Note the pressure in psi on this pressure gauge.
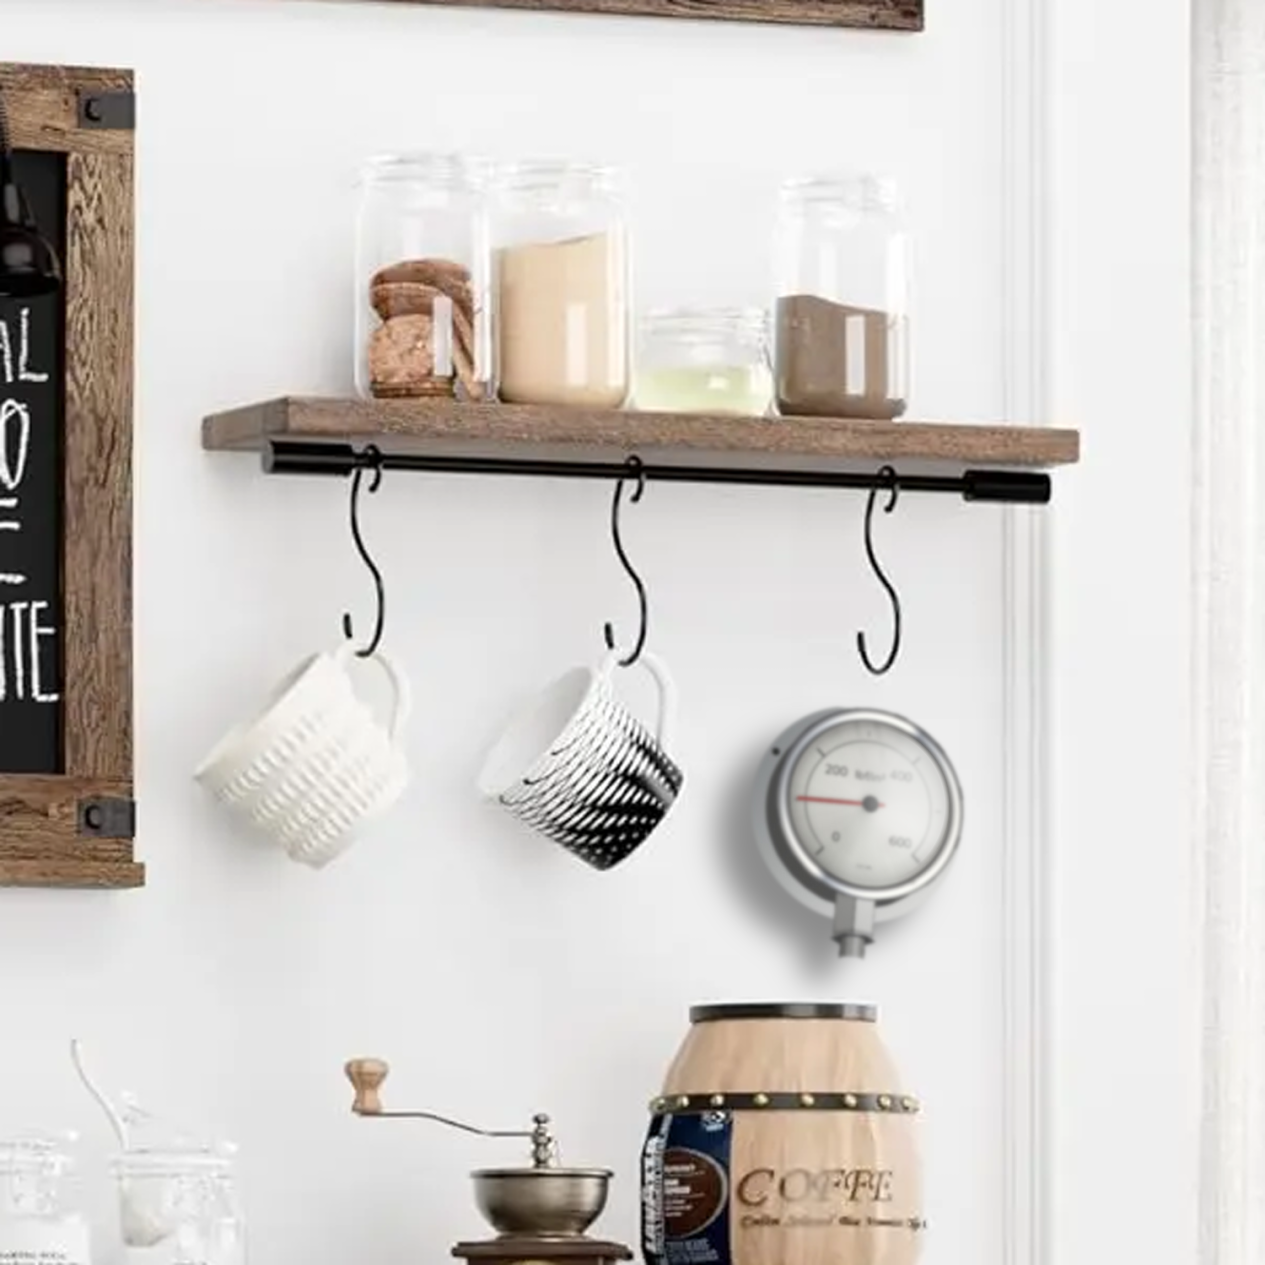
100 psi
